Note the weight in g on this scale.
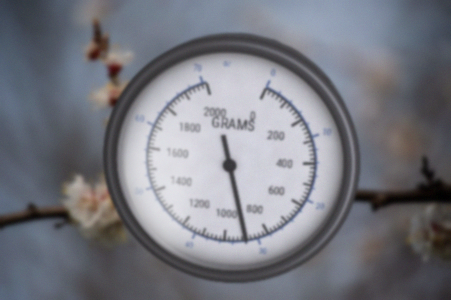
900 g
